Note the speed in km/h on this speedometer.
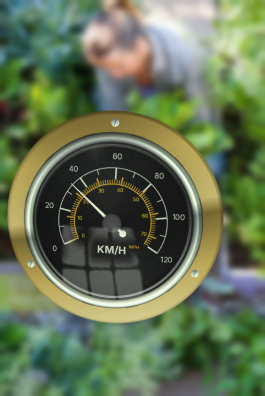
35 km/h
